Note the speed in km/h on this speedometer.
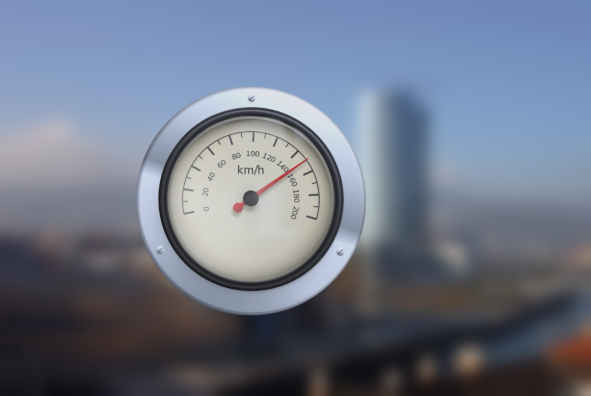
150 km/h
